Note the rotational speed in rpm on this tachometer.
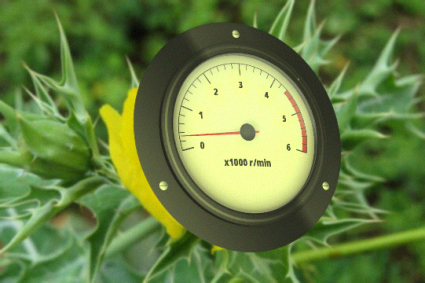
300 rpm
